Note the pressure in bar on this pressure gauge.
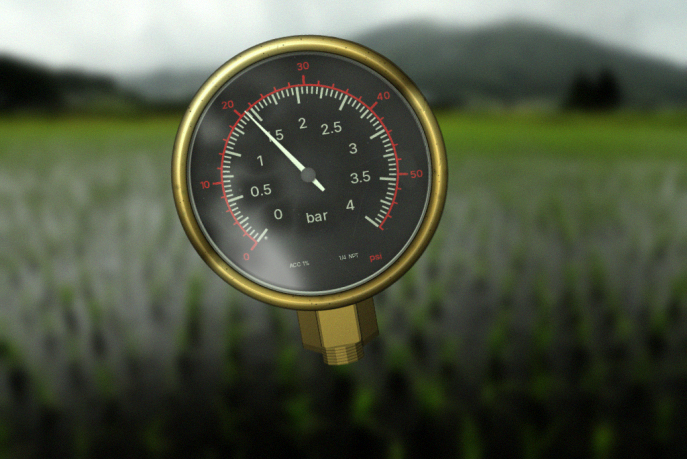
1.45 bar
